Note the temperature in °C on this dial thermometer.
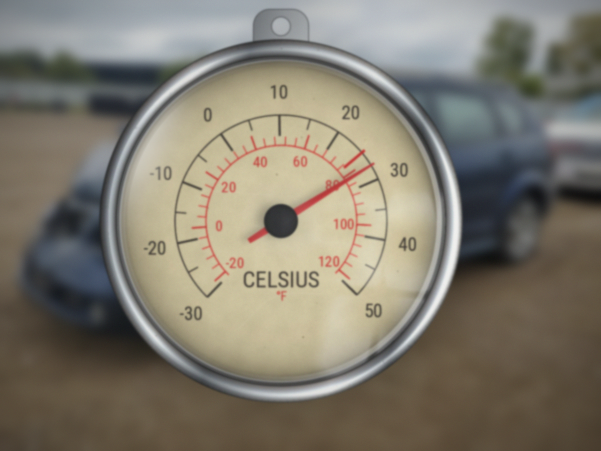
27.5 °C
